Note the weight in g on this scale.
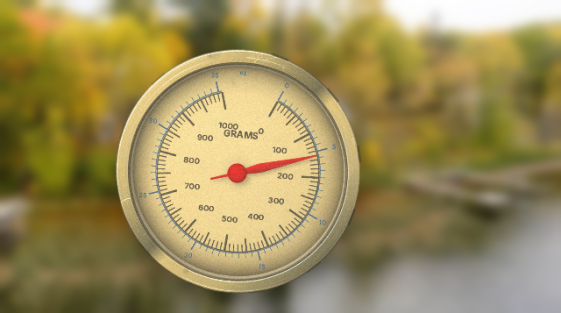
150 g
